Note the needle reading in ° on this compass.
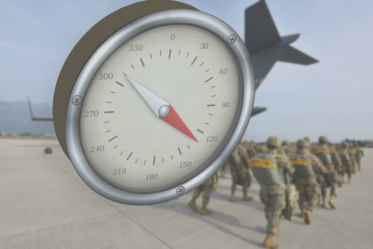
130 °
